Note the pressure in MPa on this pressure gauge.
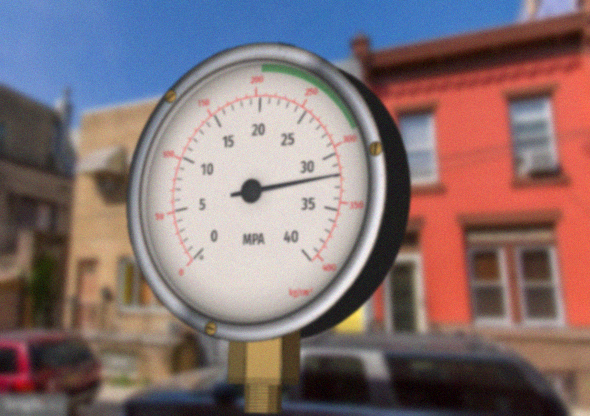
32 MPa
